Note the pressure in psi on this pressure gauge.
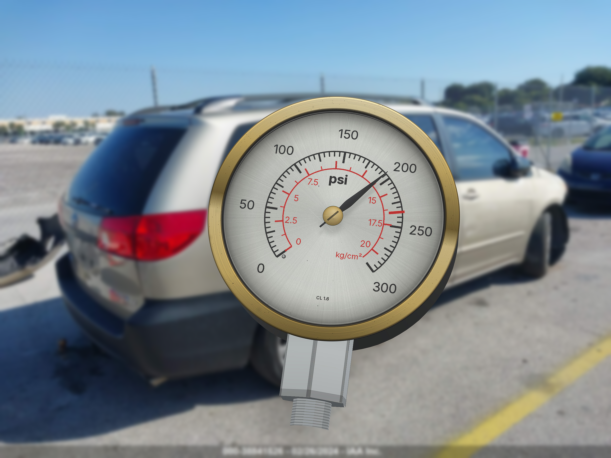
195 psi
